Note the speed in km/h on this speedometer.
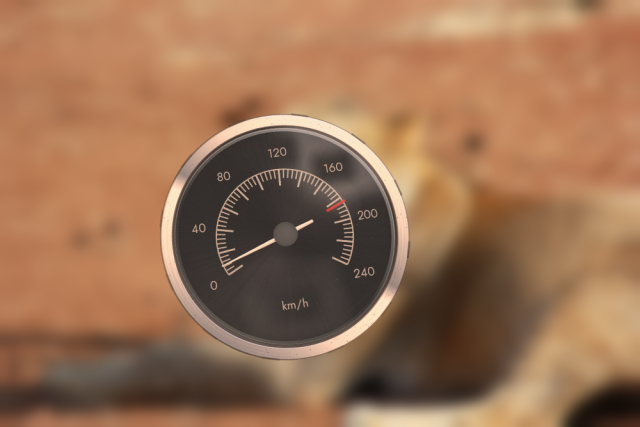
8 km/h
